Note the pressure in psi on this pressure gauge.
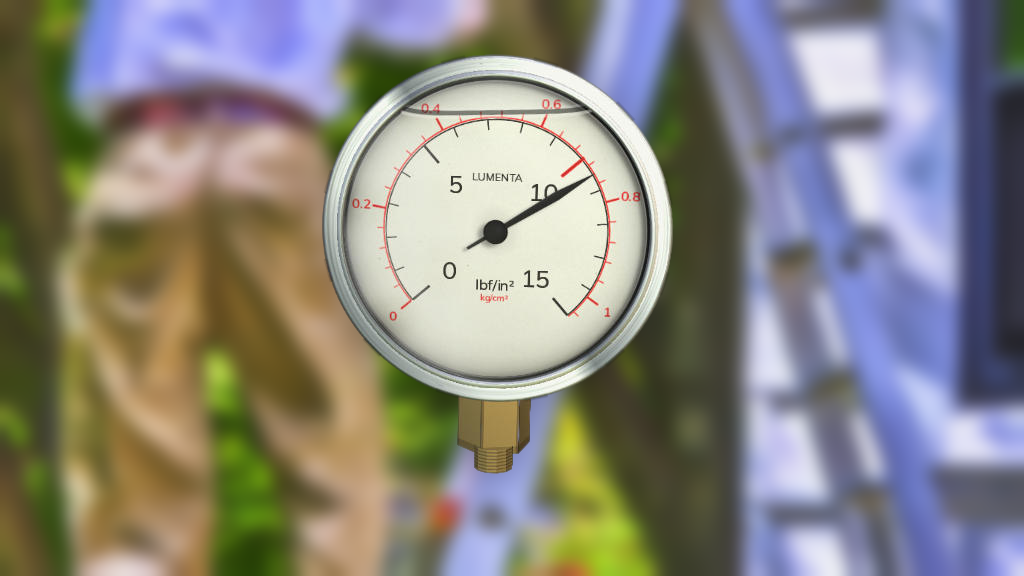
10.5 psi
